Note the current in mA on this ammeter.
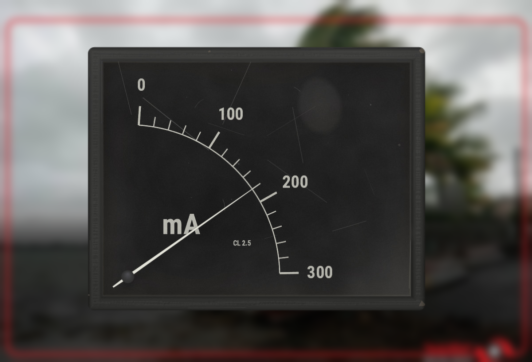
180 mA
